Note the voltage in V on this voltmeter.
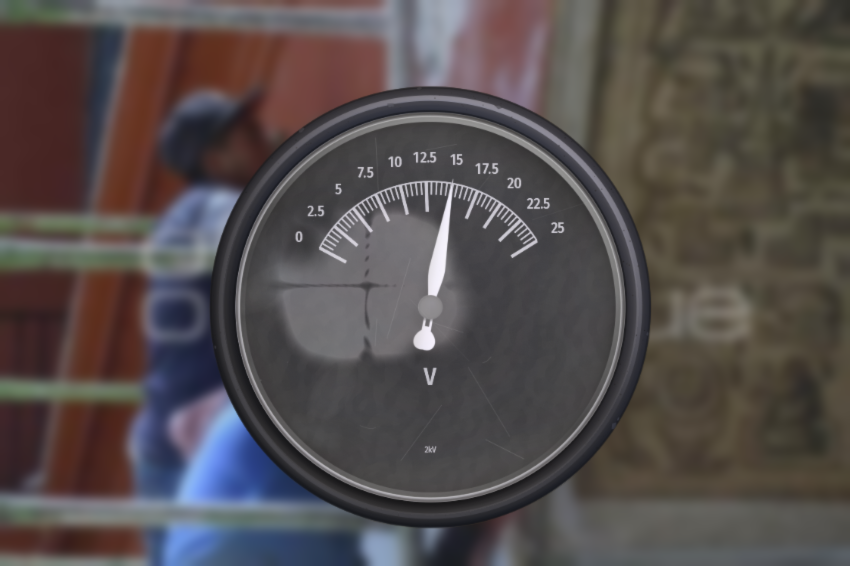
15 V
